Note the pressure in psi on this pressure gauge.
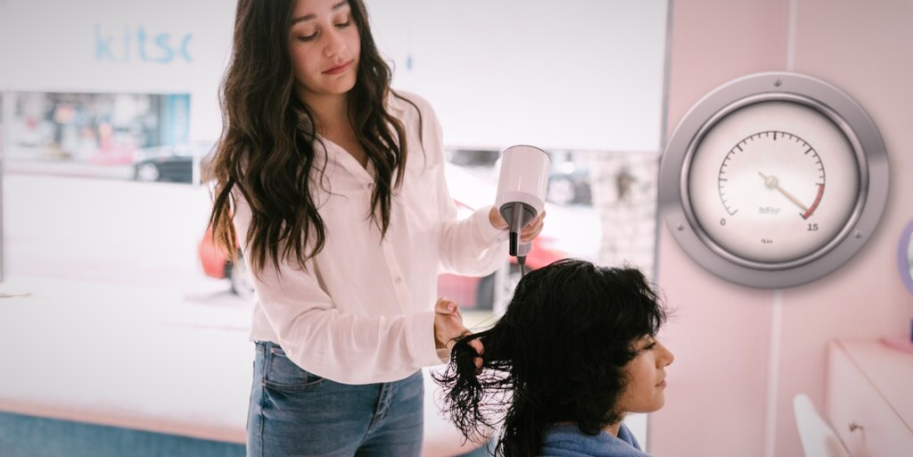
14.5 psi
